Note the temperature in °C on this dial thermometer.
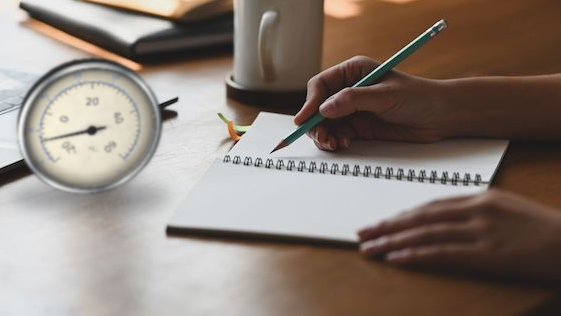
-10 °C
